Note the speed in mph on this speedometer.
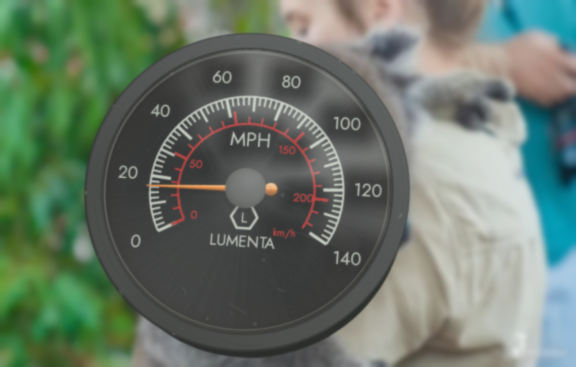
16 mph
